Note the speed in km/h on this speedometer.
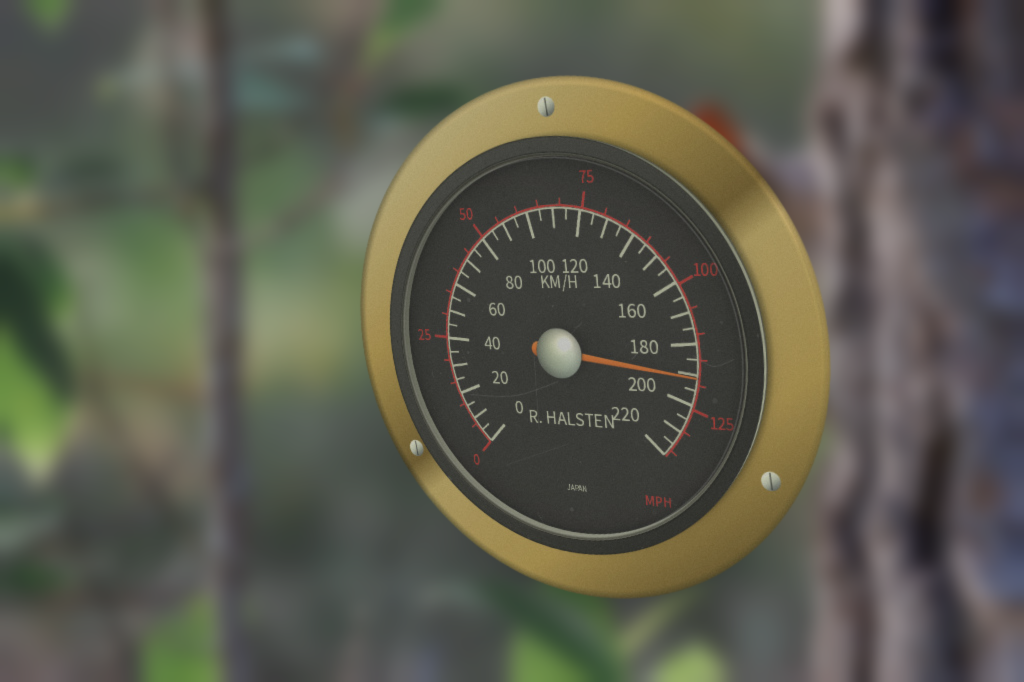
190 km/h
